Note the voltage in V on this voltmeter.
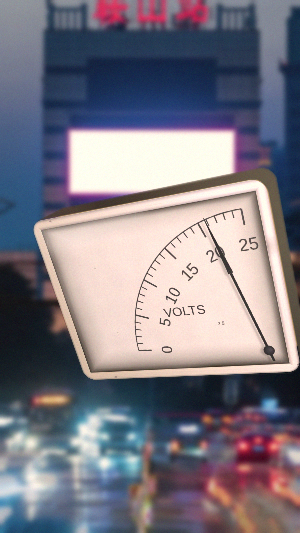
21 V
